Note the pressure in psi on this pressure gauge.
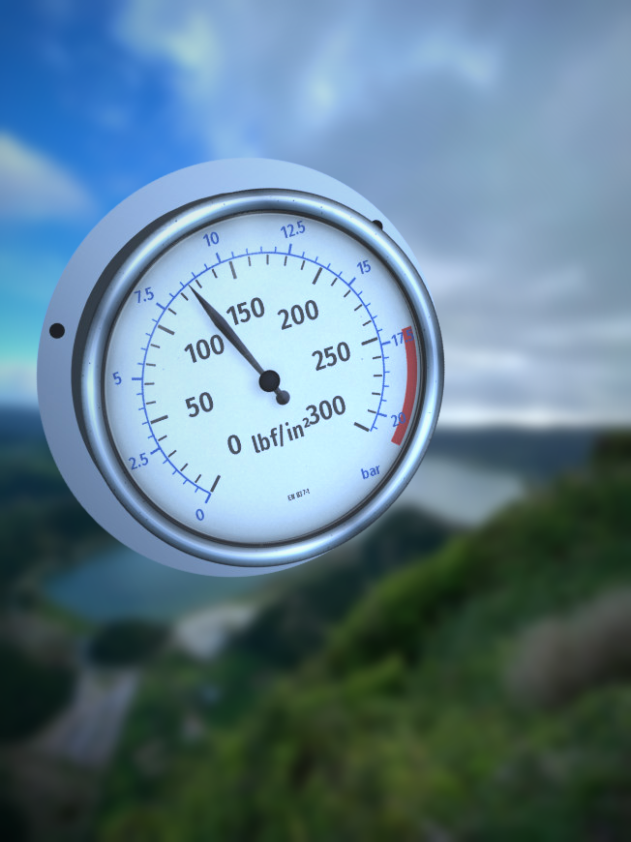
125 psi
